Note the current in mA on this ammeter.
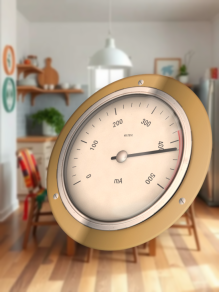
420 mA
